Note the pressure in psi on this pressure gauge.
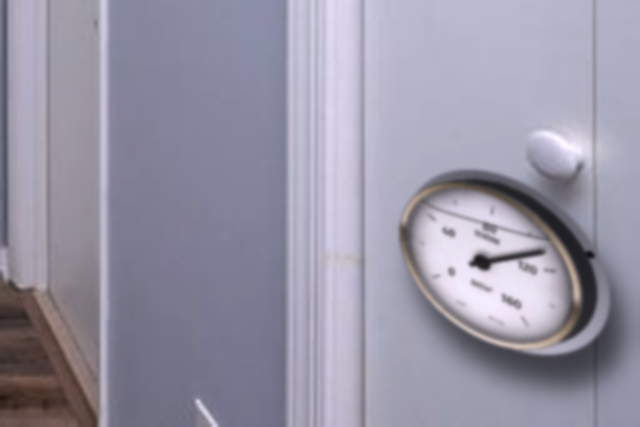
110 psi
